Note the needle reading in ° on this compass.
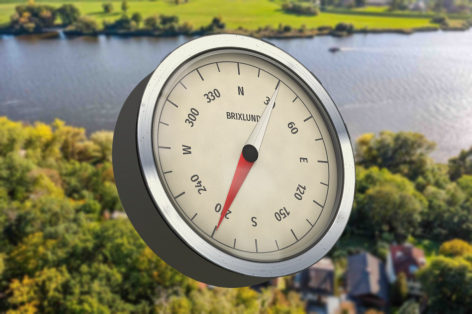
210 °
